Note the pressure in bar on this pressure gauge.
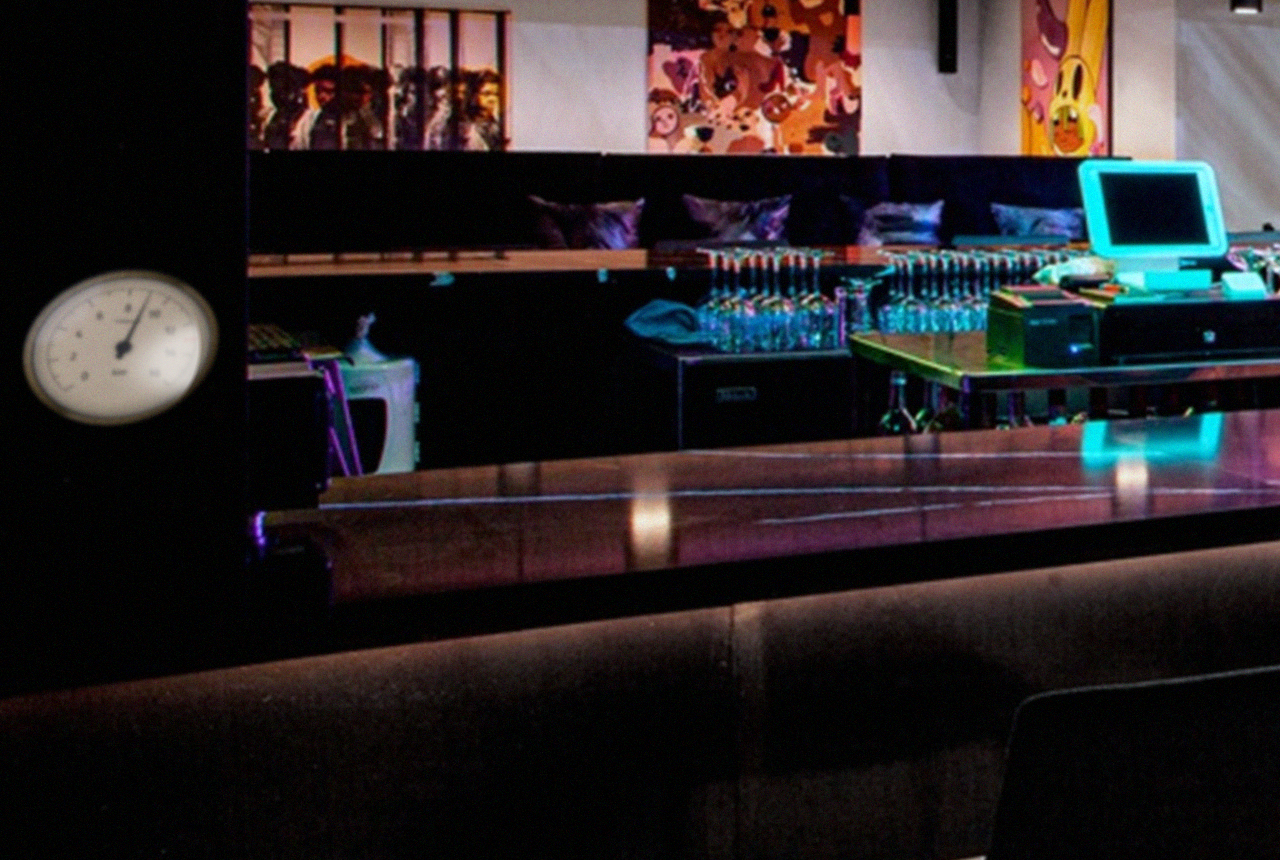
9 bar
